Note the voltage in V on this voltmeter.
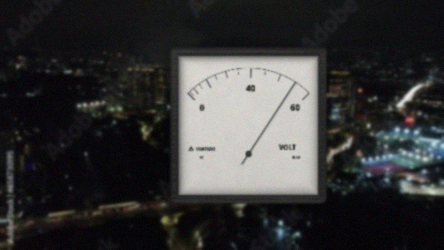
55 V
